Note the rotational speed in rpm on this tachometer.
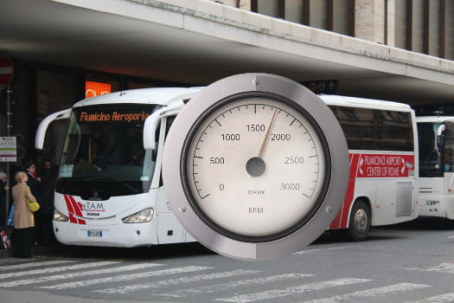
1750 rpm
